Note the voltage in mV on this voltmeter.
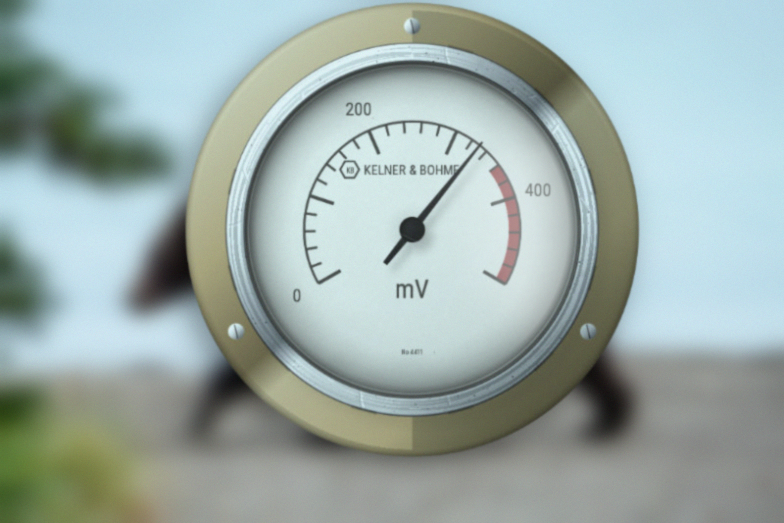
330 mV
